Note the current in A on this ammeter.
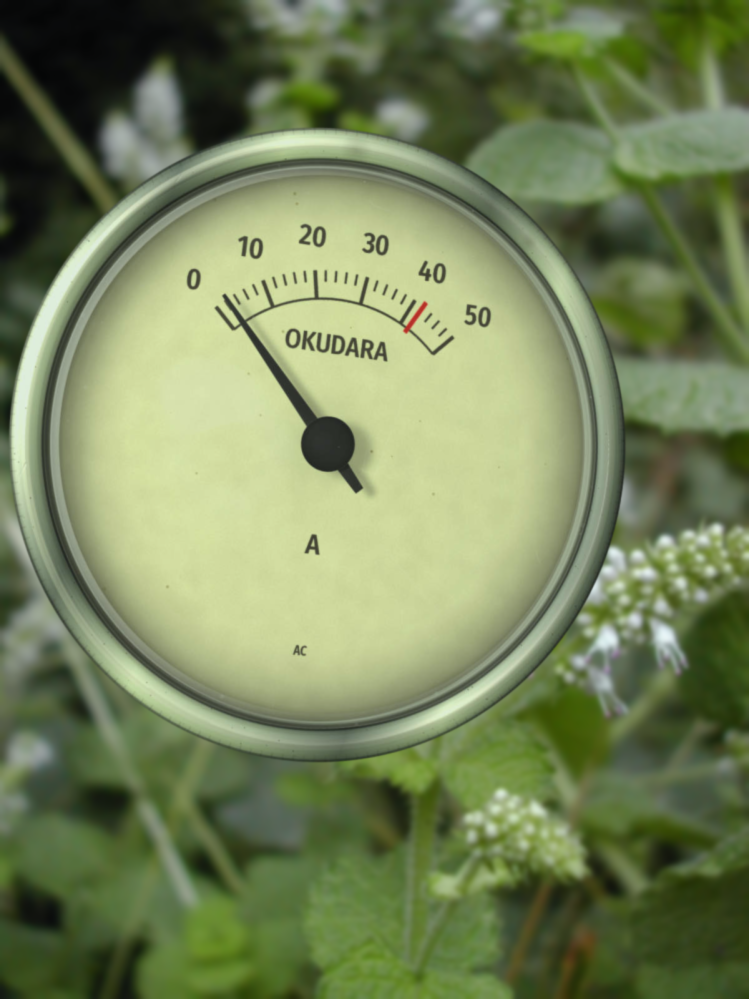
2 A
